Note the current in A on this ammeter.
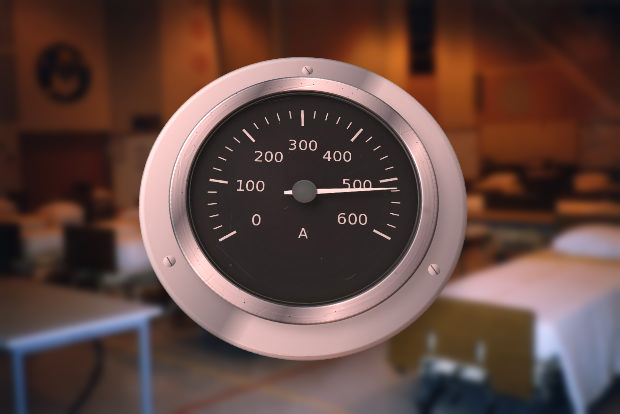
520 A
